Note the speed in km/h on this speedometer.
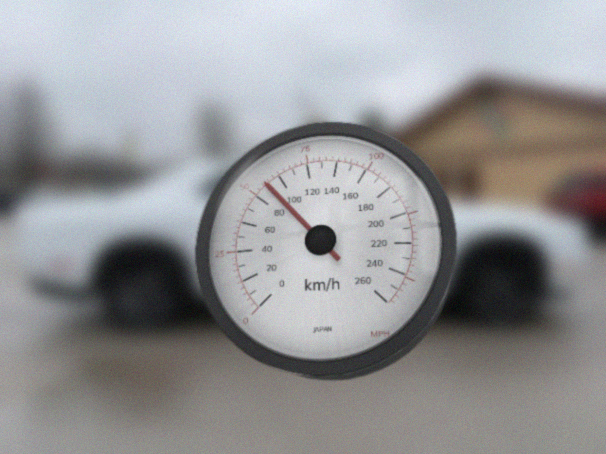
90 km/h
